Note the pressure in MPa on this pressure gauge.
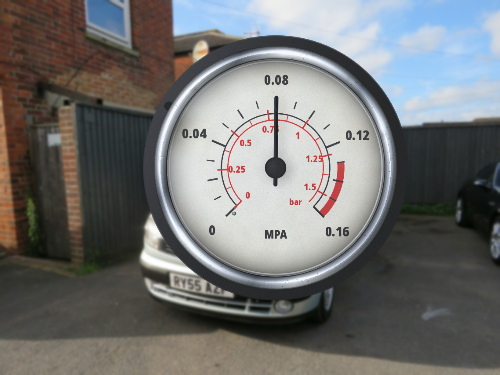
0.08 MPa
